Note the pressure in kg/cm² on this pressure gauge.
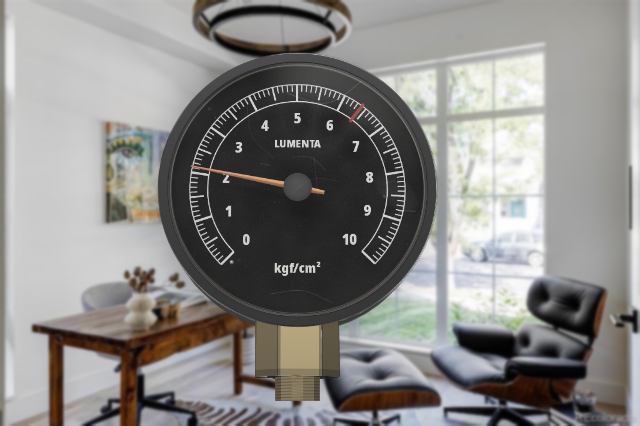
2.1 kg/cm²
